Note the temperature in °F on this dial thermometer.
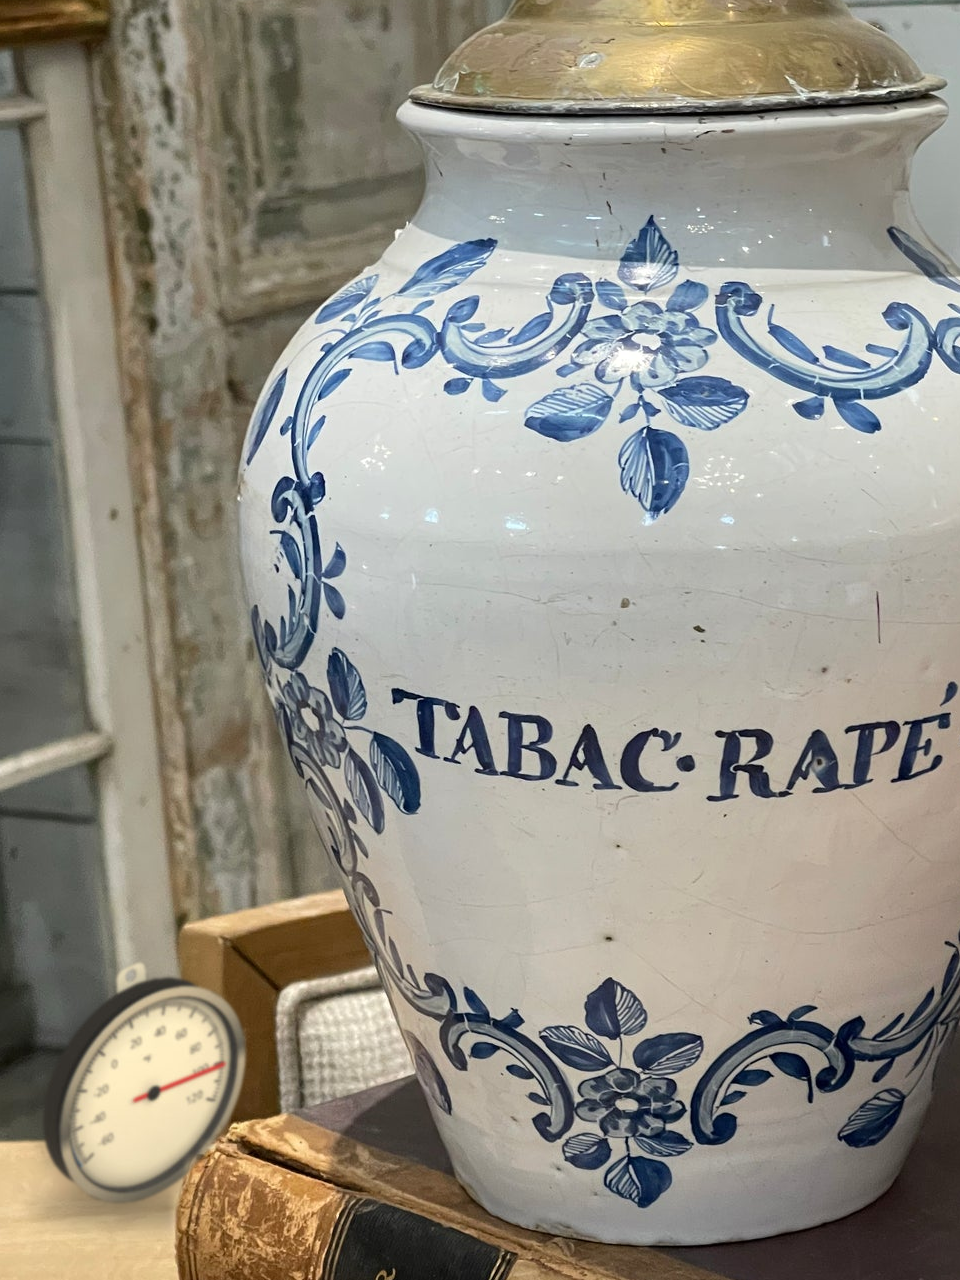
100 °F
